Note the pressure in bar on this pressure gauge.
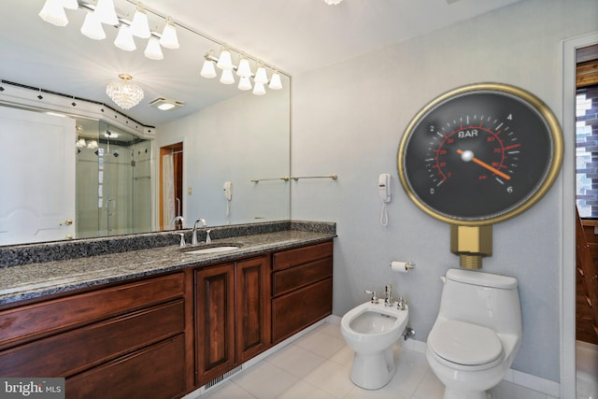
5.8 bar
